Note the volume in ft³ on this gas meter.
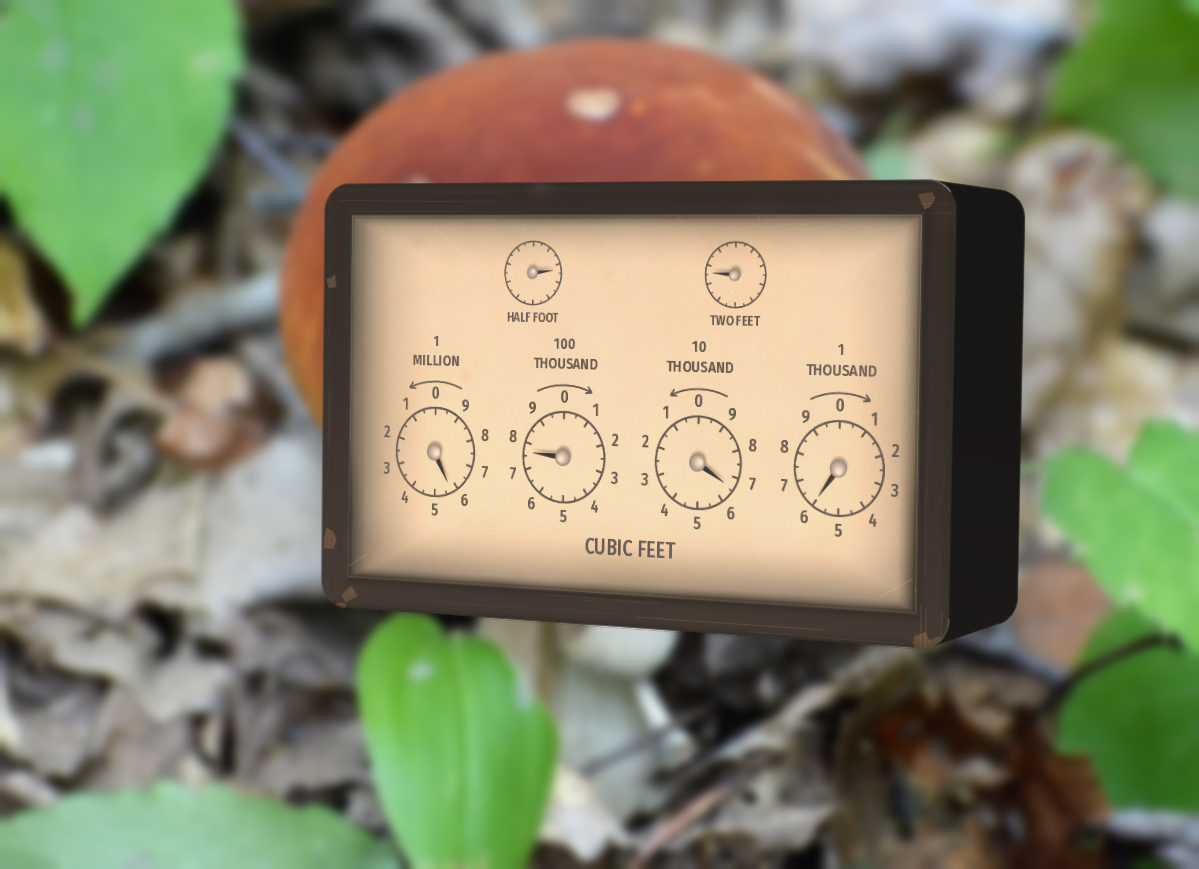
576600 ft³
